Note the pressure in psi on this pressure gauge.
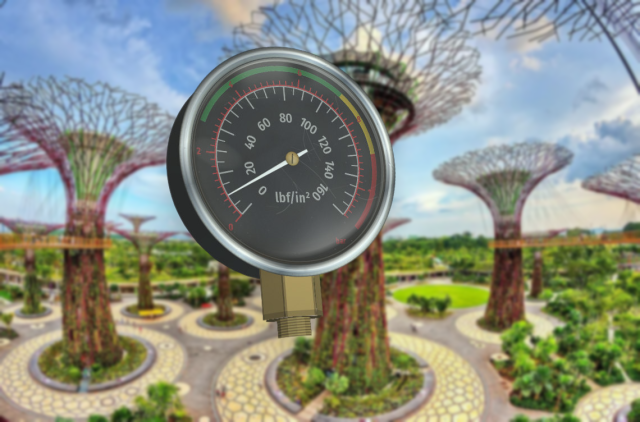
10 psi
